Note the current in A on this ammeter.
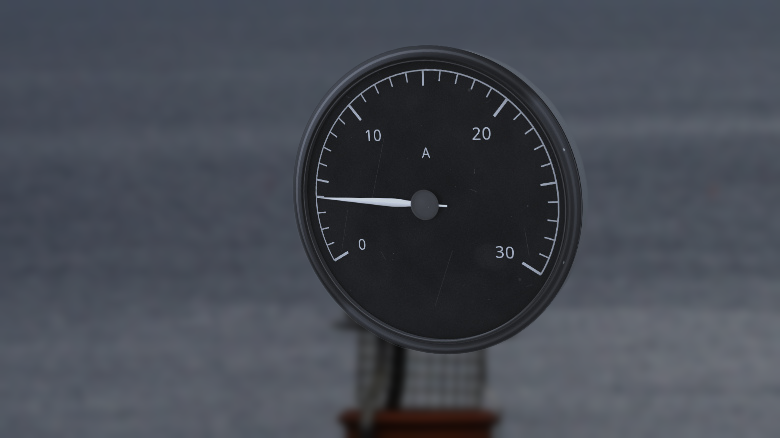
4 A
